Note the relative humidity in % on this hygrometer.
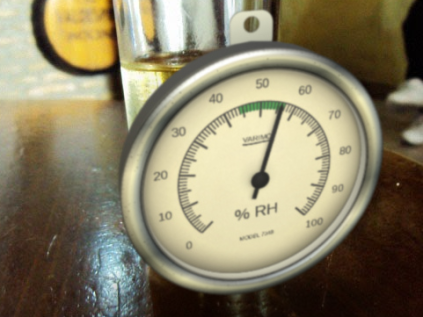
55 %
